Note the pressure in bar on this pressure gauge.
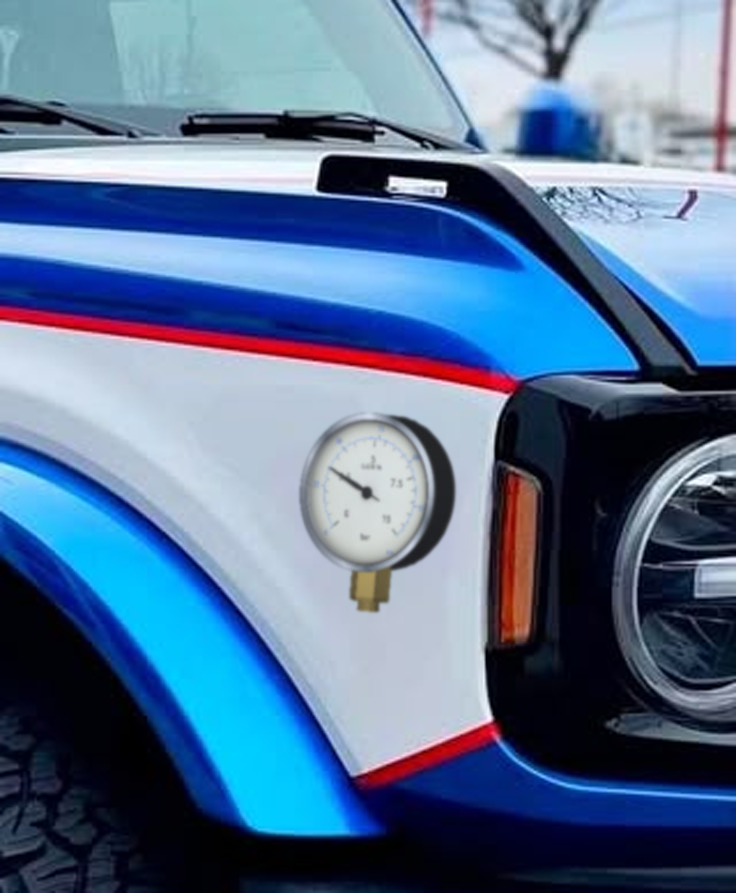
2.5 bar
